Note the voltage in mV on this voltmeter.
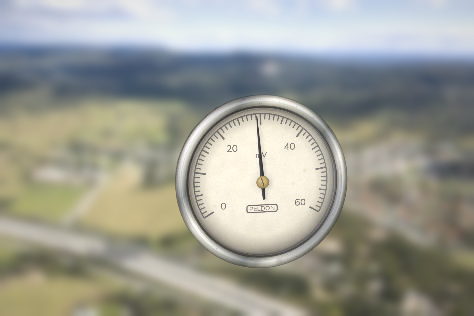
29 mV
